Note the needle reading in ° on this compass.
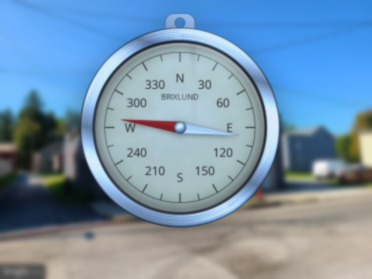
277.5 °
